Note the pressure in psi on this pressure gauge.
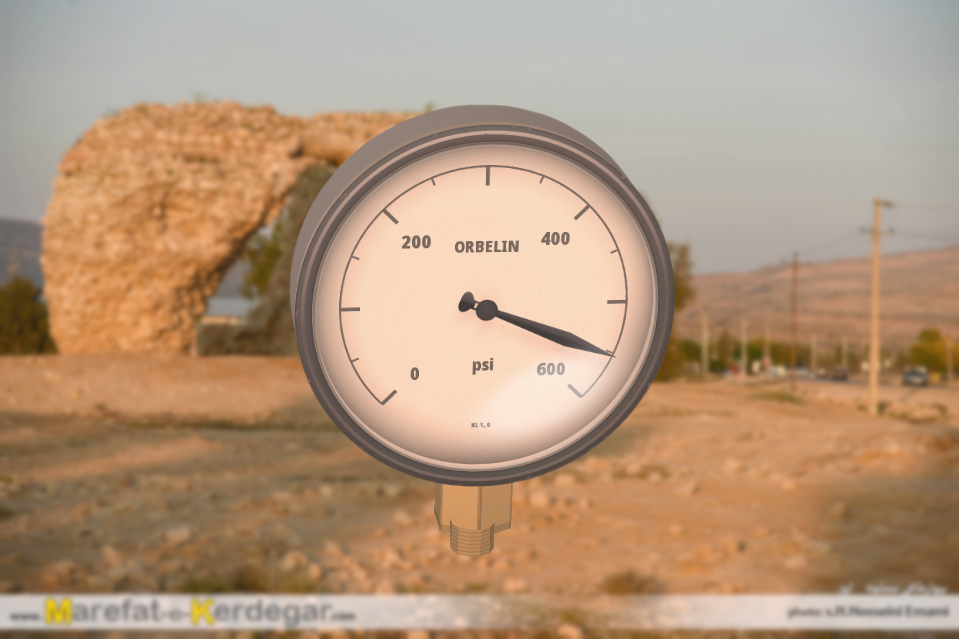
550 psi
